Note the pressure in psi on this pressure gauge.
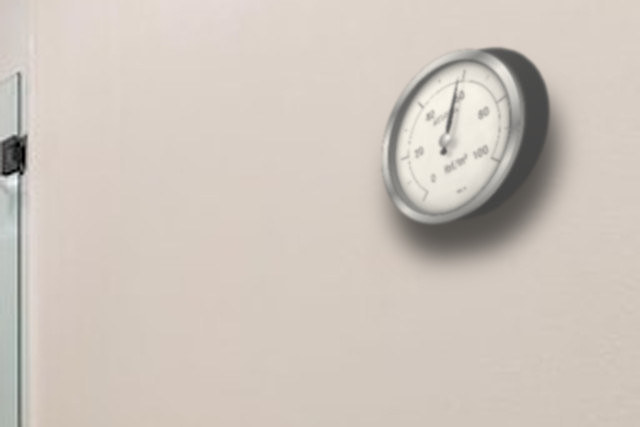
60 psi
